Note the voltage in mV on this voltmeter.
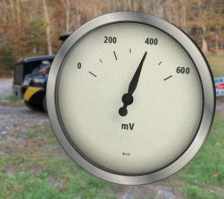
400 mV
